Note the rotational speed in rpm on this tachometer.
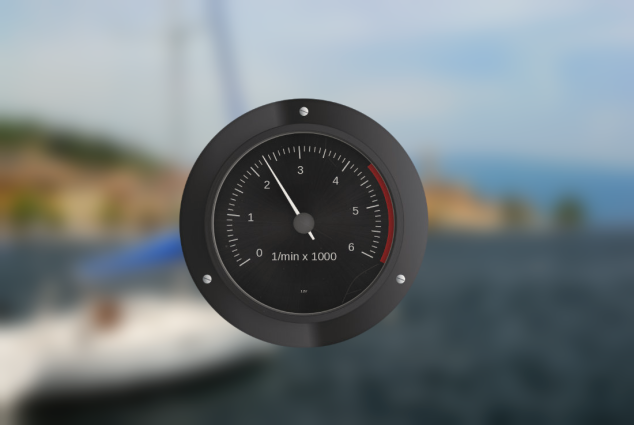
2300 rpm
